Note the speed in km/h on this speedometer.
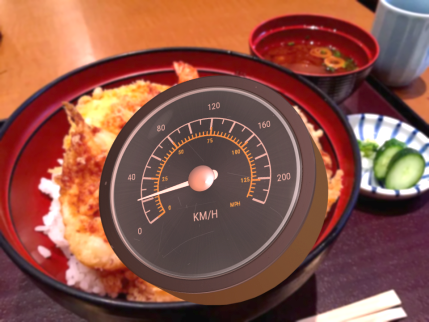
20 km/h
